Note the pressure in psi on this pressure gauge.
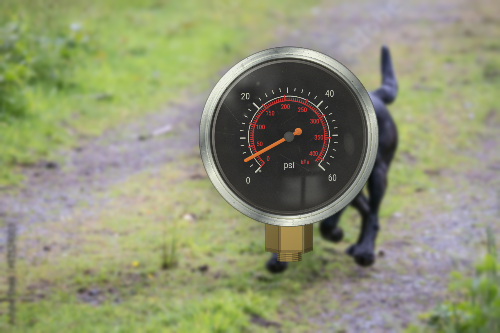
4 psi
